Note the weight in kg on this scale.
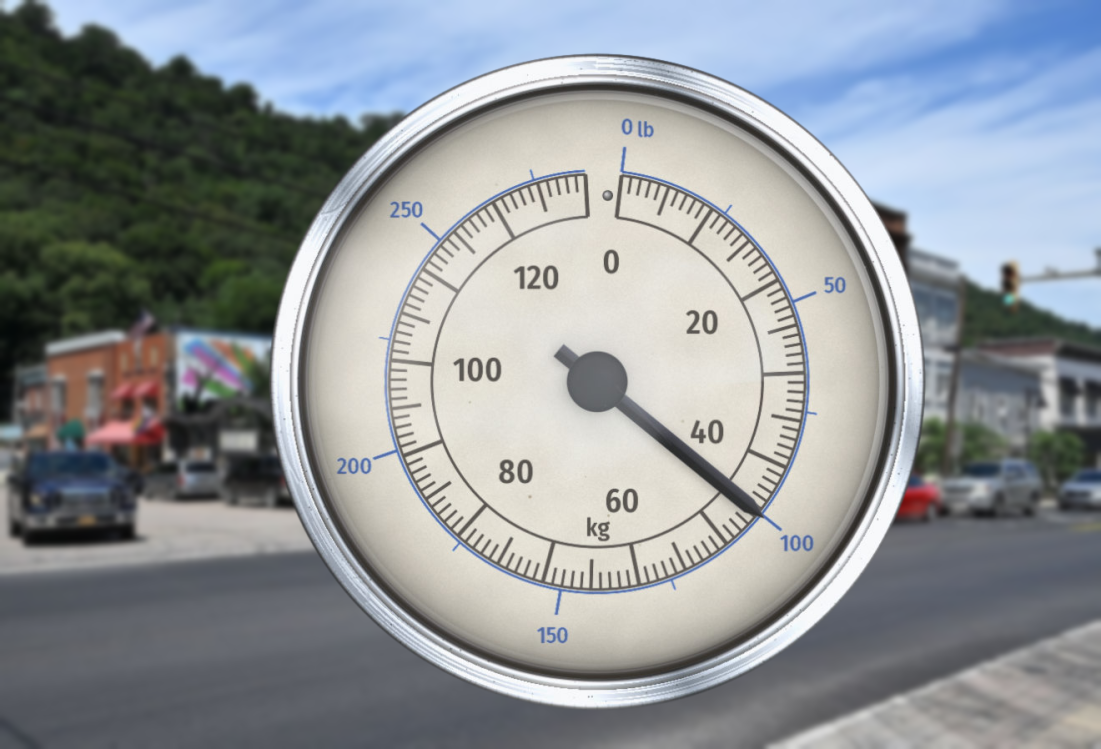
45.5 kg
